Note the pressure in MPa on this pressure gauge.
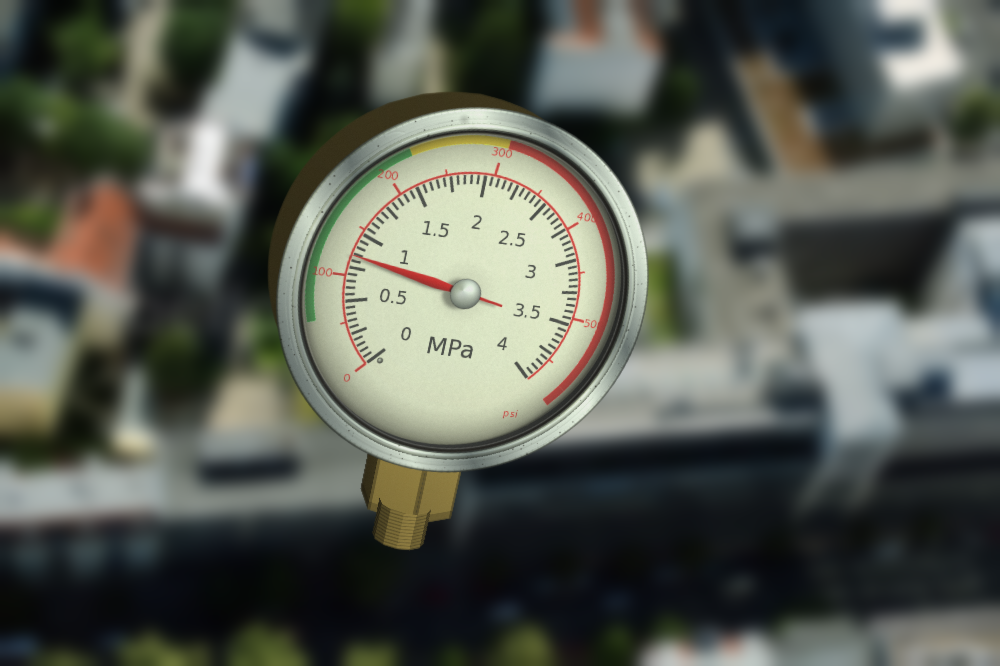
0.85 MPa
